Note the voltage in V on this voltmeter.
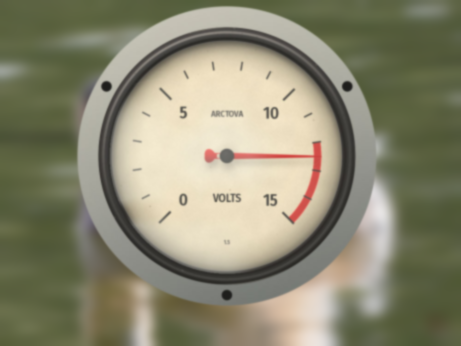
12.5 V
